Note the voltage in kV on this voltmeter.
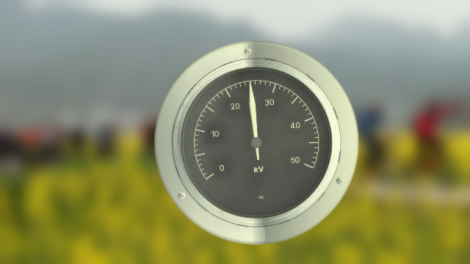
25 kV
